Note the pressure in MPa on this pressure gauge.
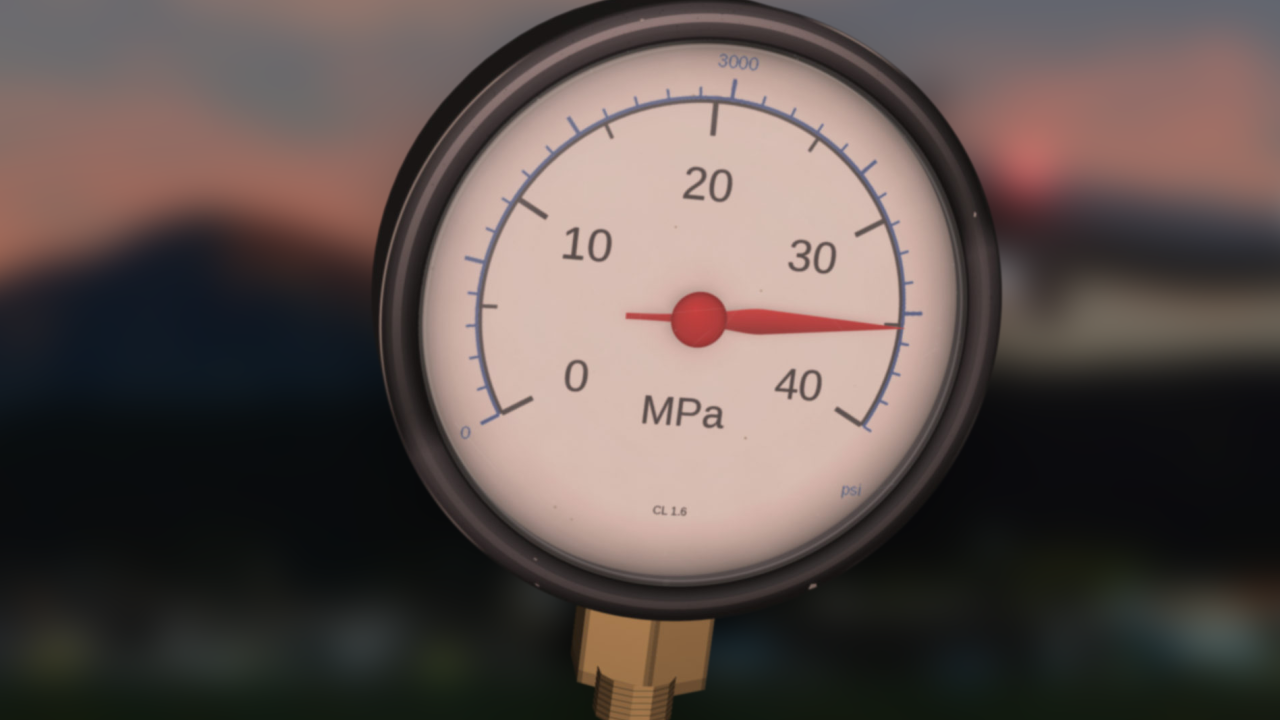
35 MPa
